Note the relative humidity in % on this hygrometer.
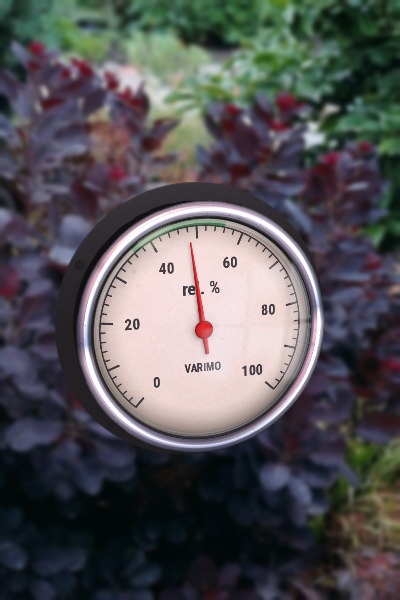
48 %
